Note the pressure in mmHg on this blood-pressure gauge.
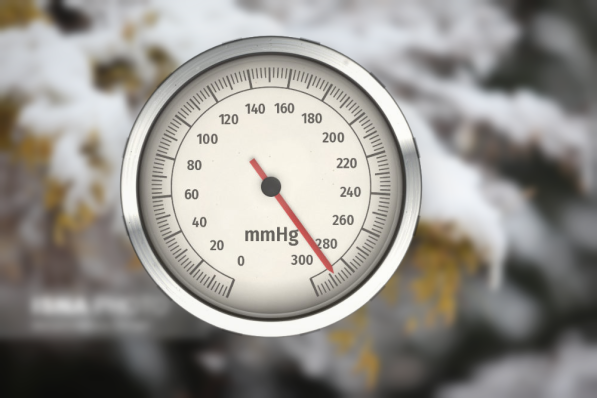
288 mmHg
